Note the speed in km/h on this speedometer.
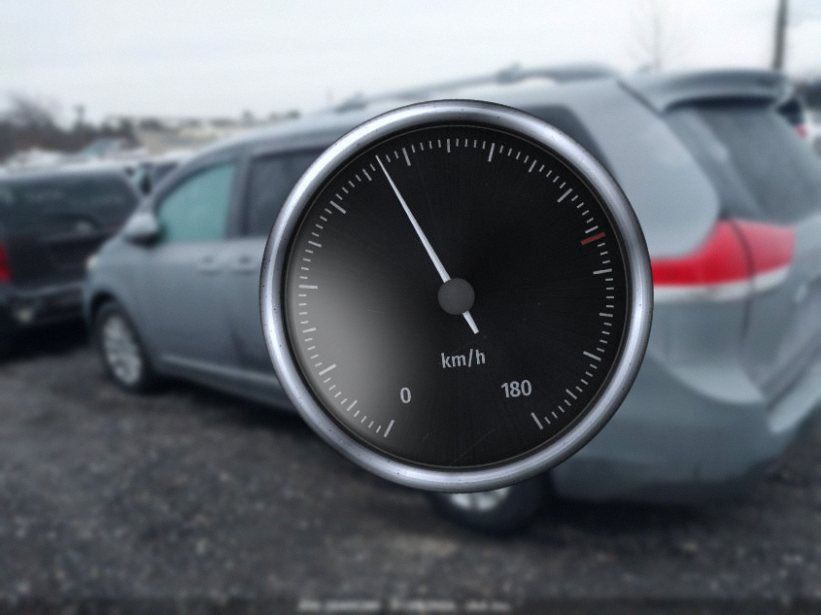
74 km/h
